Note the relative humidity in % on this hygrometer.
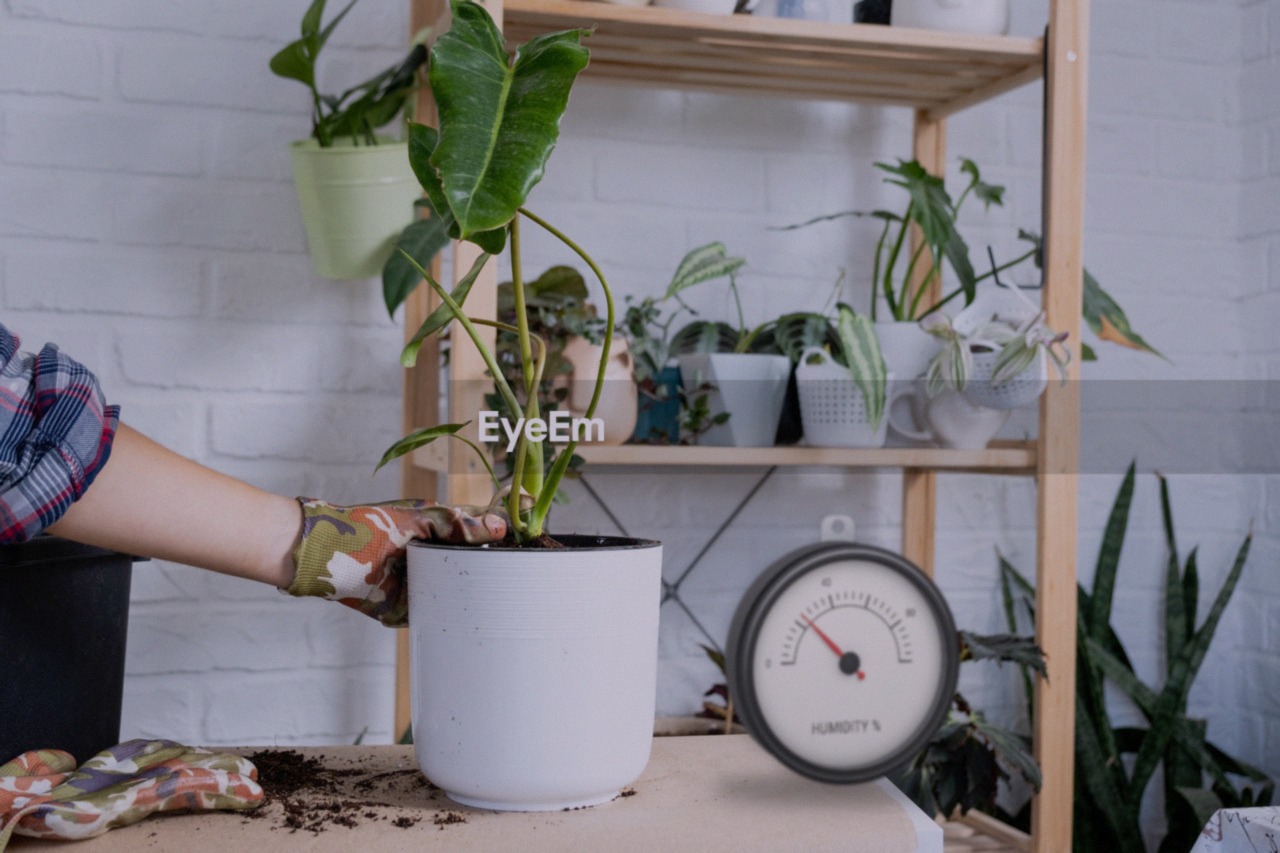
24 %
